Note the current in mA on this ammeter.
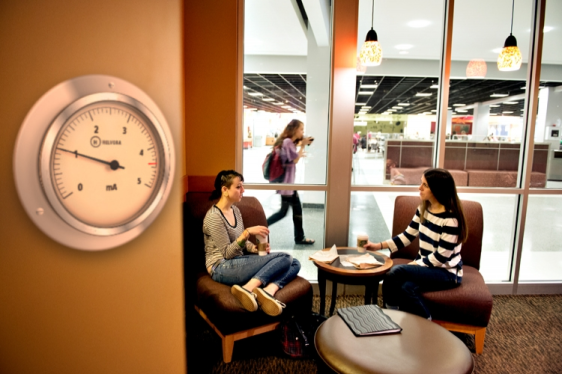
1 mA
